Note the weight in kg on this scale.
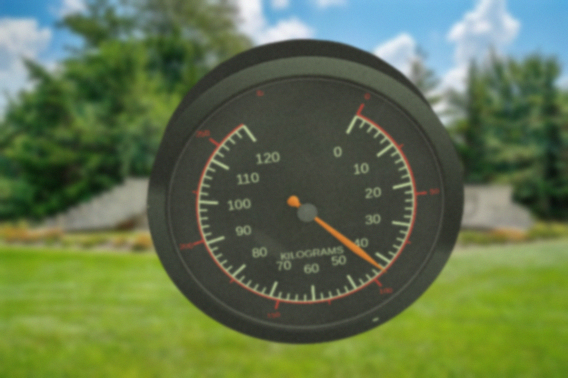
42 kg
